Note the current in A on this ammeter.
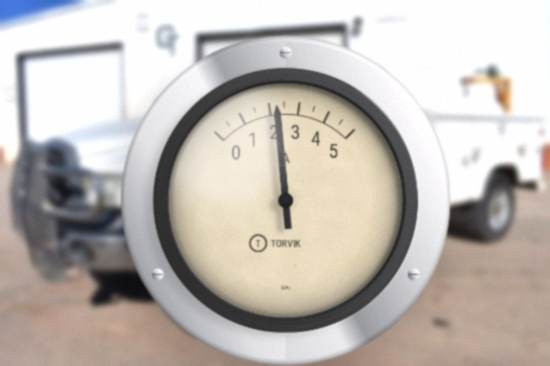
2.25 A
